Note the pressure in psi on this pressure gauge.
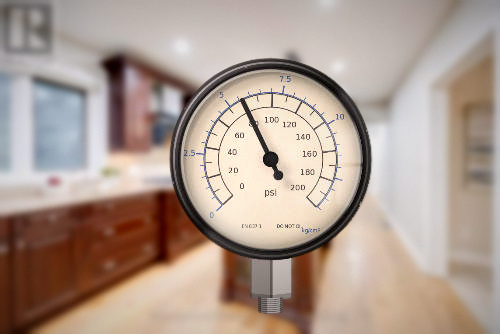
80 psi
